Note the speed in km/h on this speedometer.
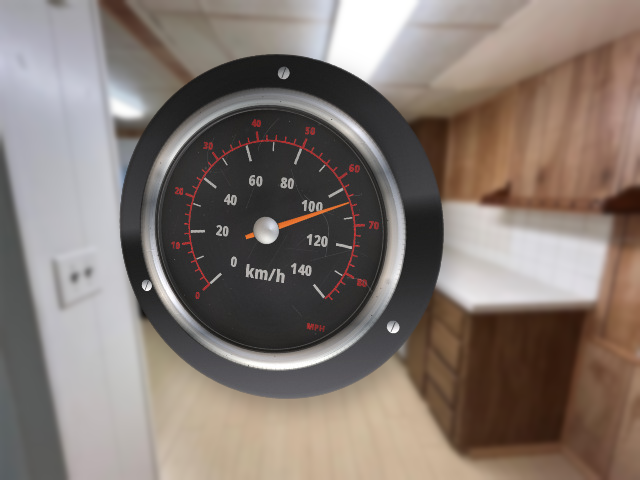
105 km/h
